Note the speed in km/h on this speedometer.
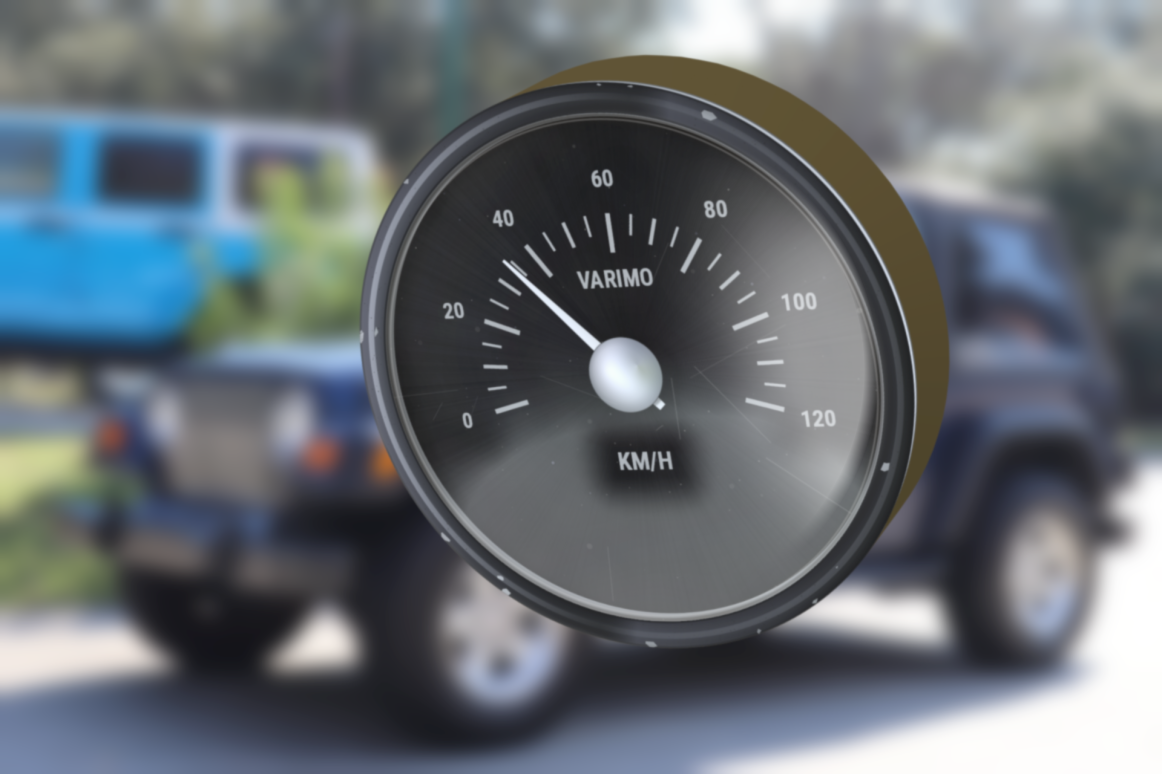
35 km/h
